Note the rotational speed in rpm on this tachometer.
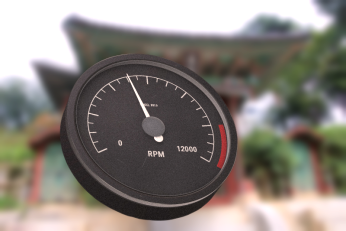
5000 rpm
